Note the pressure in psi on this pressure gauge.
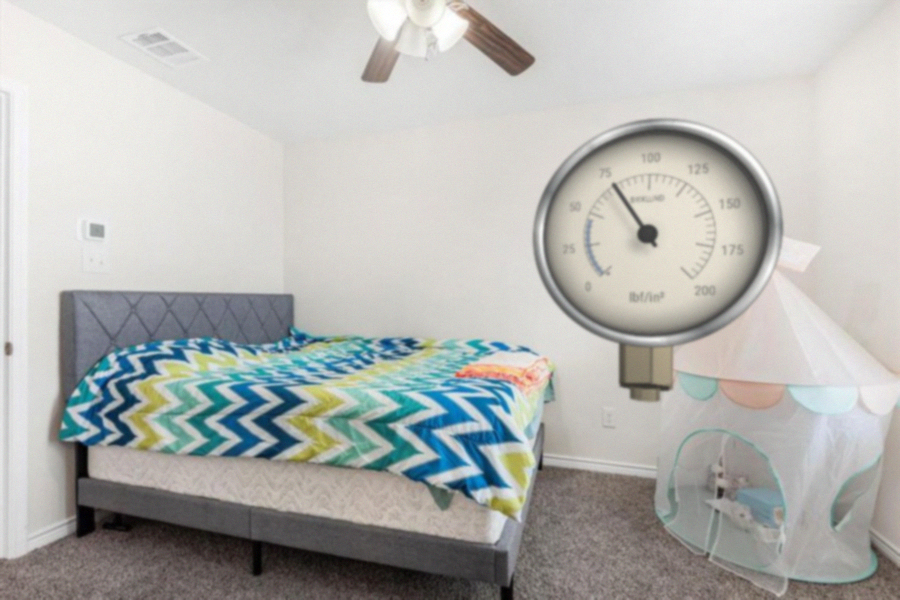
75 psi
